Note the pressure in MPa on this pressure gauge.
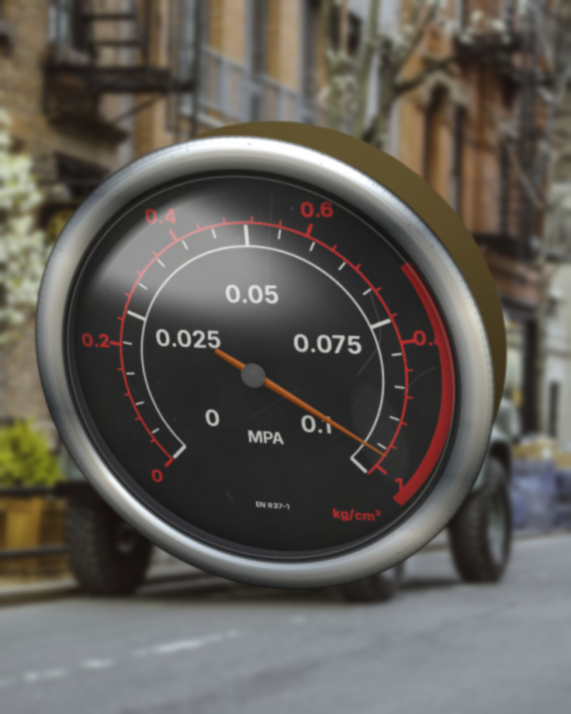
0.095 MPa
